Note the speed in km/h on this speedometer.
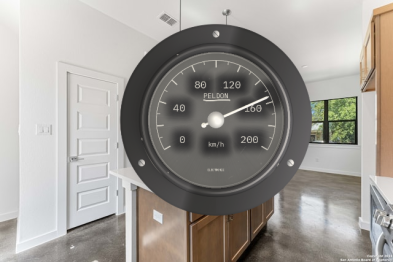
155 km/h
